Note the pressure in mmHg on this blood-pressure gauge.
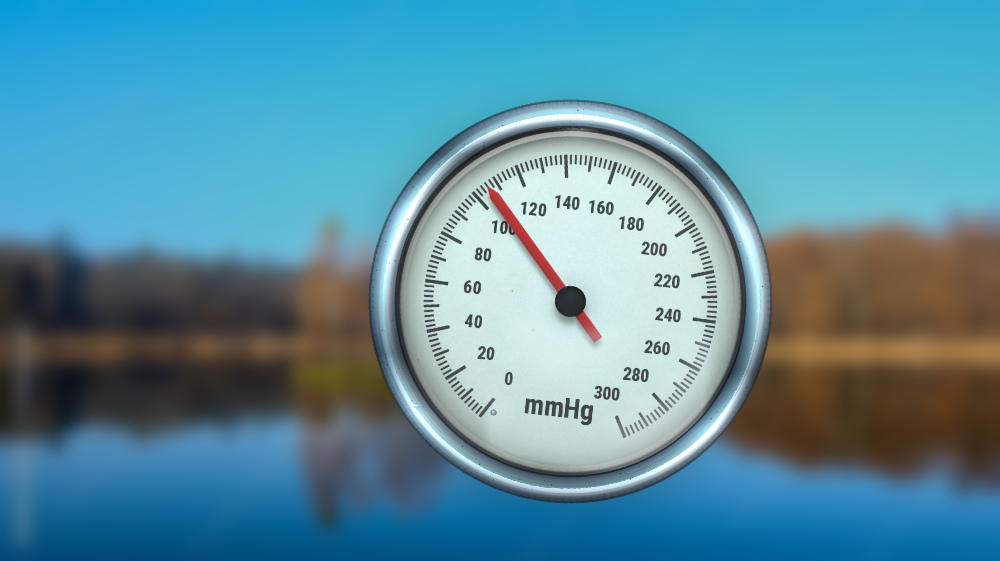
106 mmHg
